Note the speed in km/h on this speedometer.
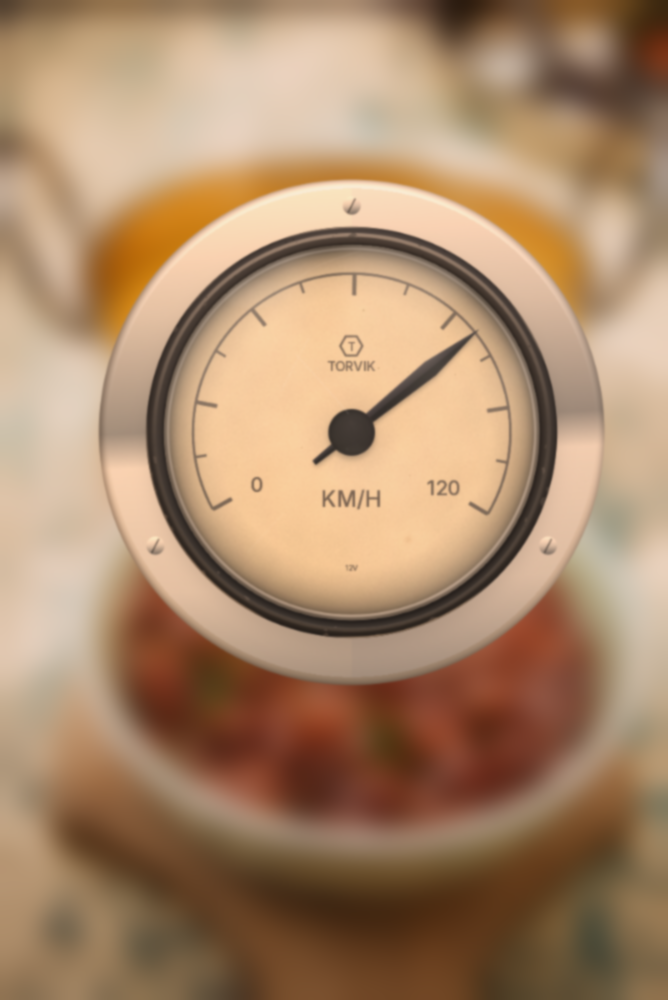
85 km/h
